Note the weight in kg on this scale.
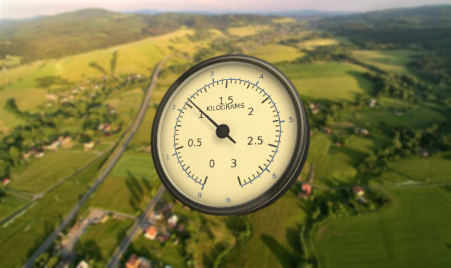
1.05 kg
